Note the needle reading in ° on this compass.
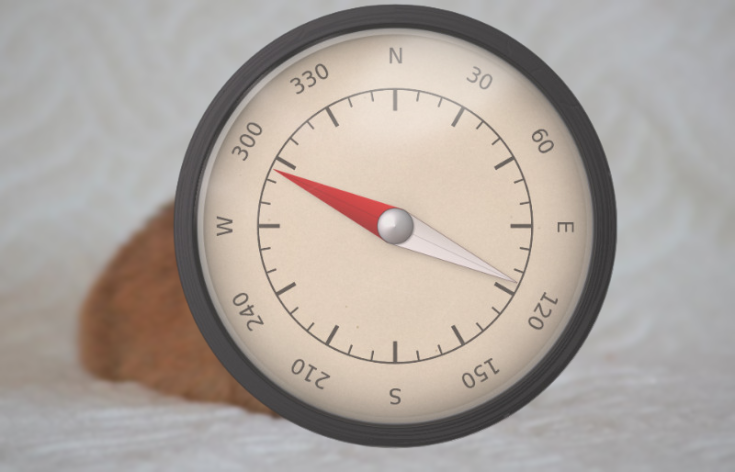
295 °
